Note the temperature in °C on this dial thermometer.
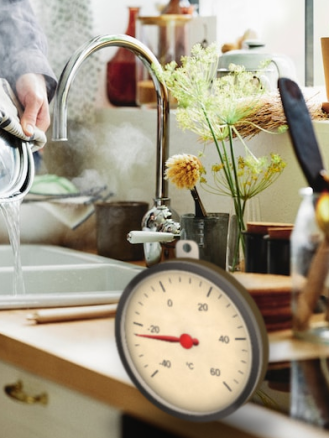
-24 °C
